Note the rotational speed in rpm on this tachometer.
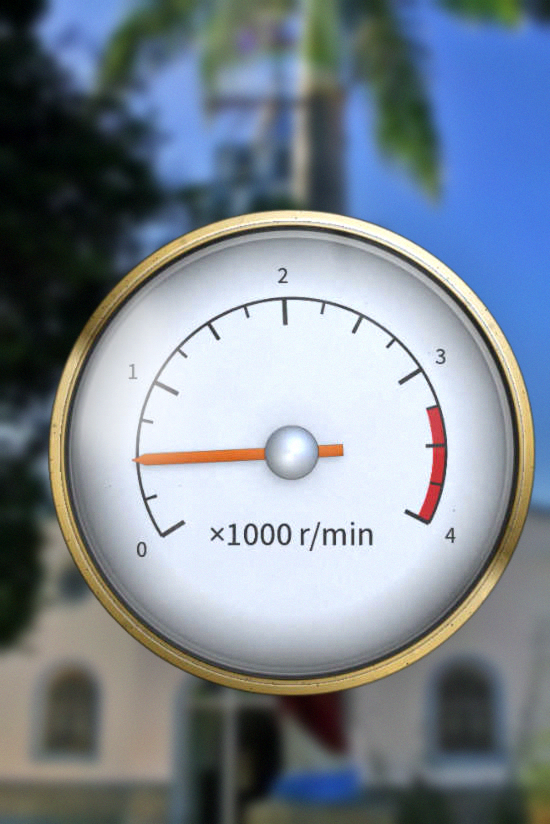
500 rpm
